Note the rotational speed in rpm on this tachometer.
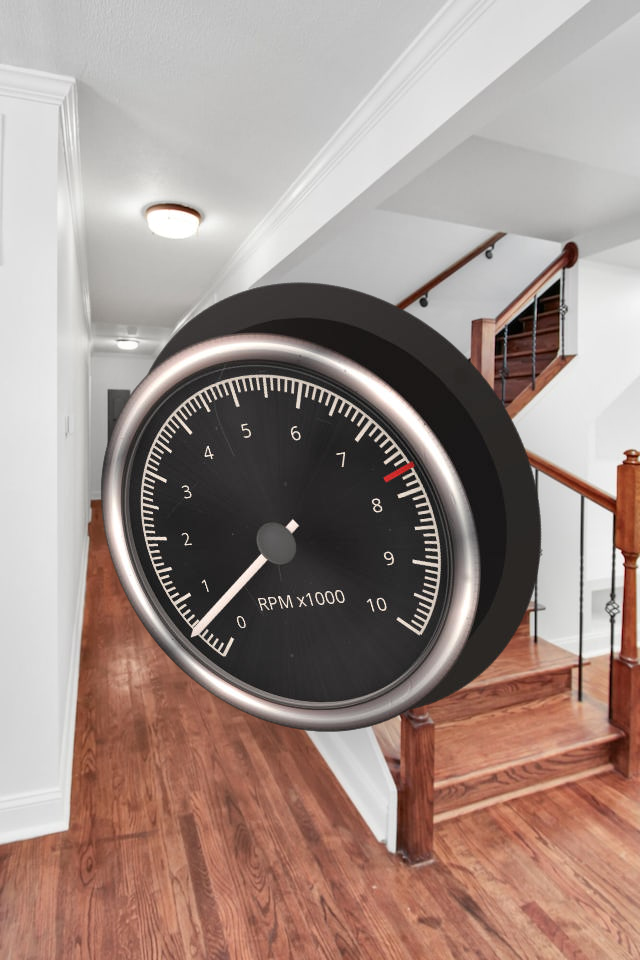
500 rpm
